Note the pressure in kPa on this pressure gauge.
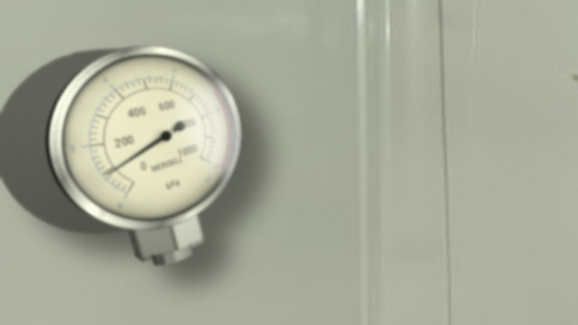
100 kPa
